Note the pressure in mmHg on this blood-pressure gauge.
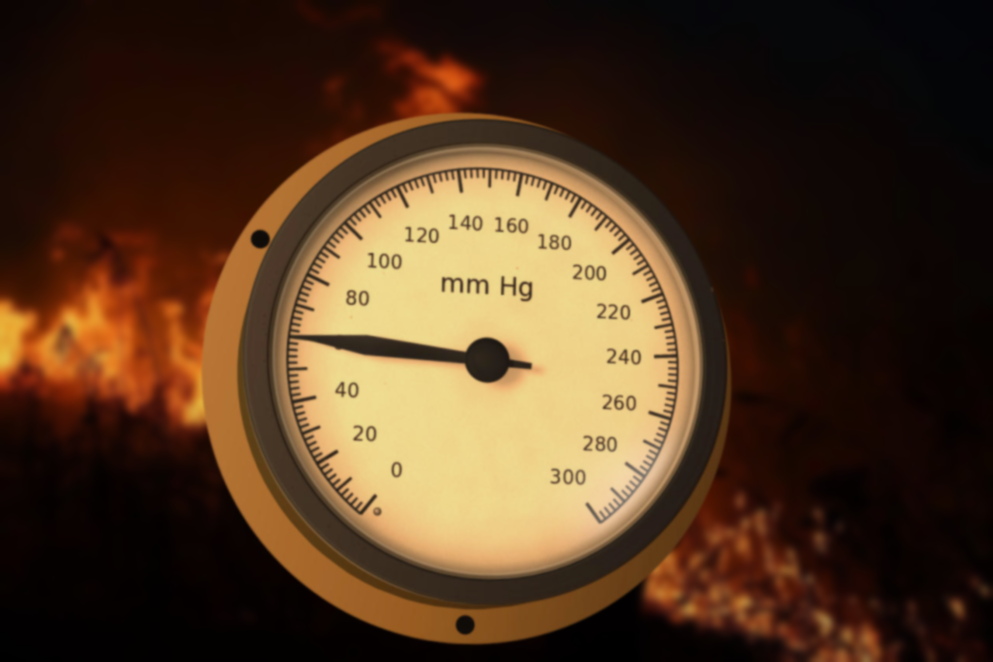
60 mmHg
